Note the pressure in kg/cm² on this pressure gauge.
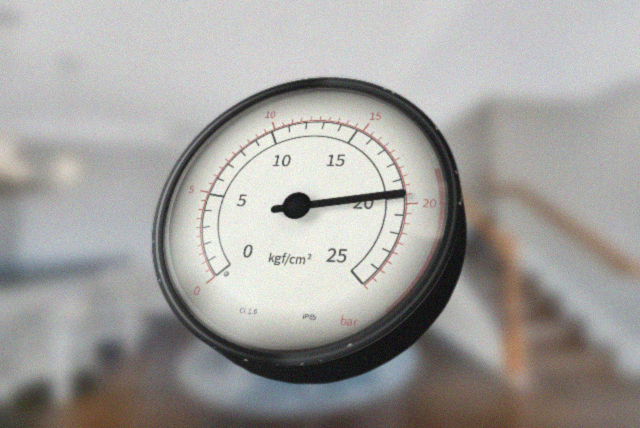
20 kg/cm²
